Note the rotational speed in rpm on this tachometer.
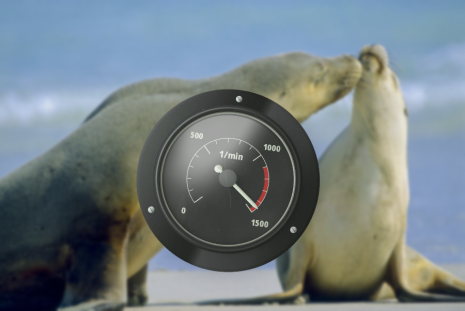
1450 rpm
